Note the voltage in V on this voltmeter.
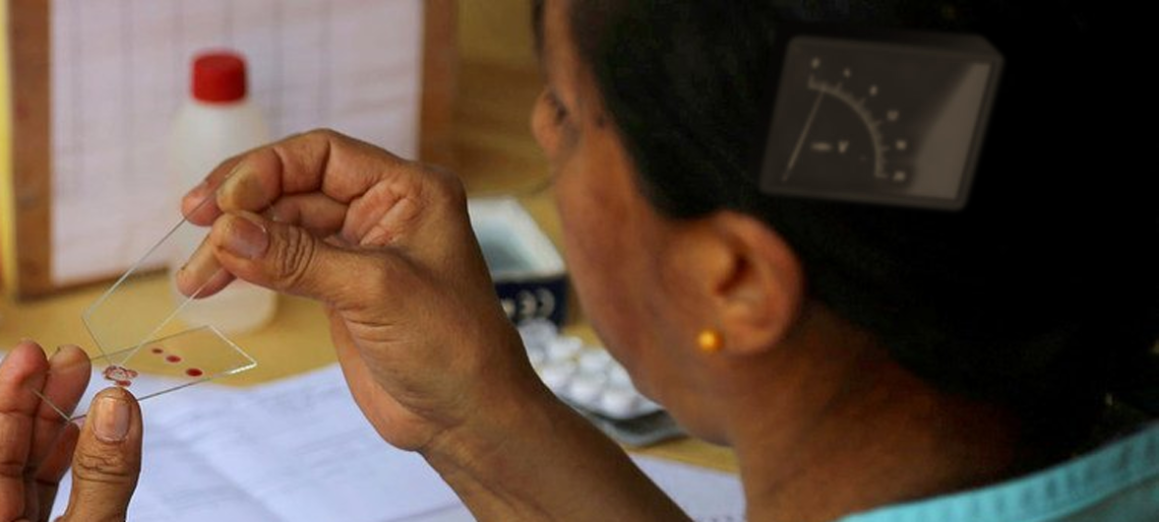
2 V
